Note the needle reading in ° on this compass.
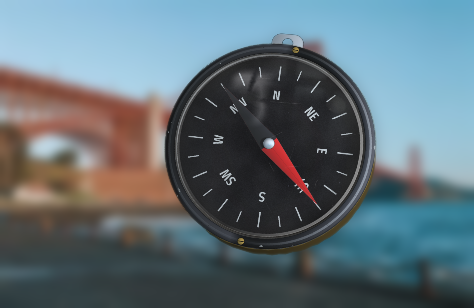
135 °
